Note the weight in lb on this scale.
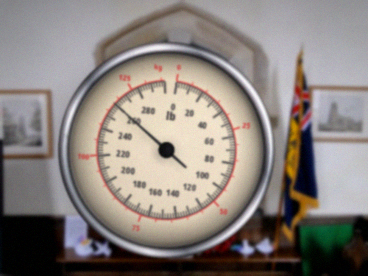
260 lb
